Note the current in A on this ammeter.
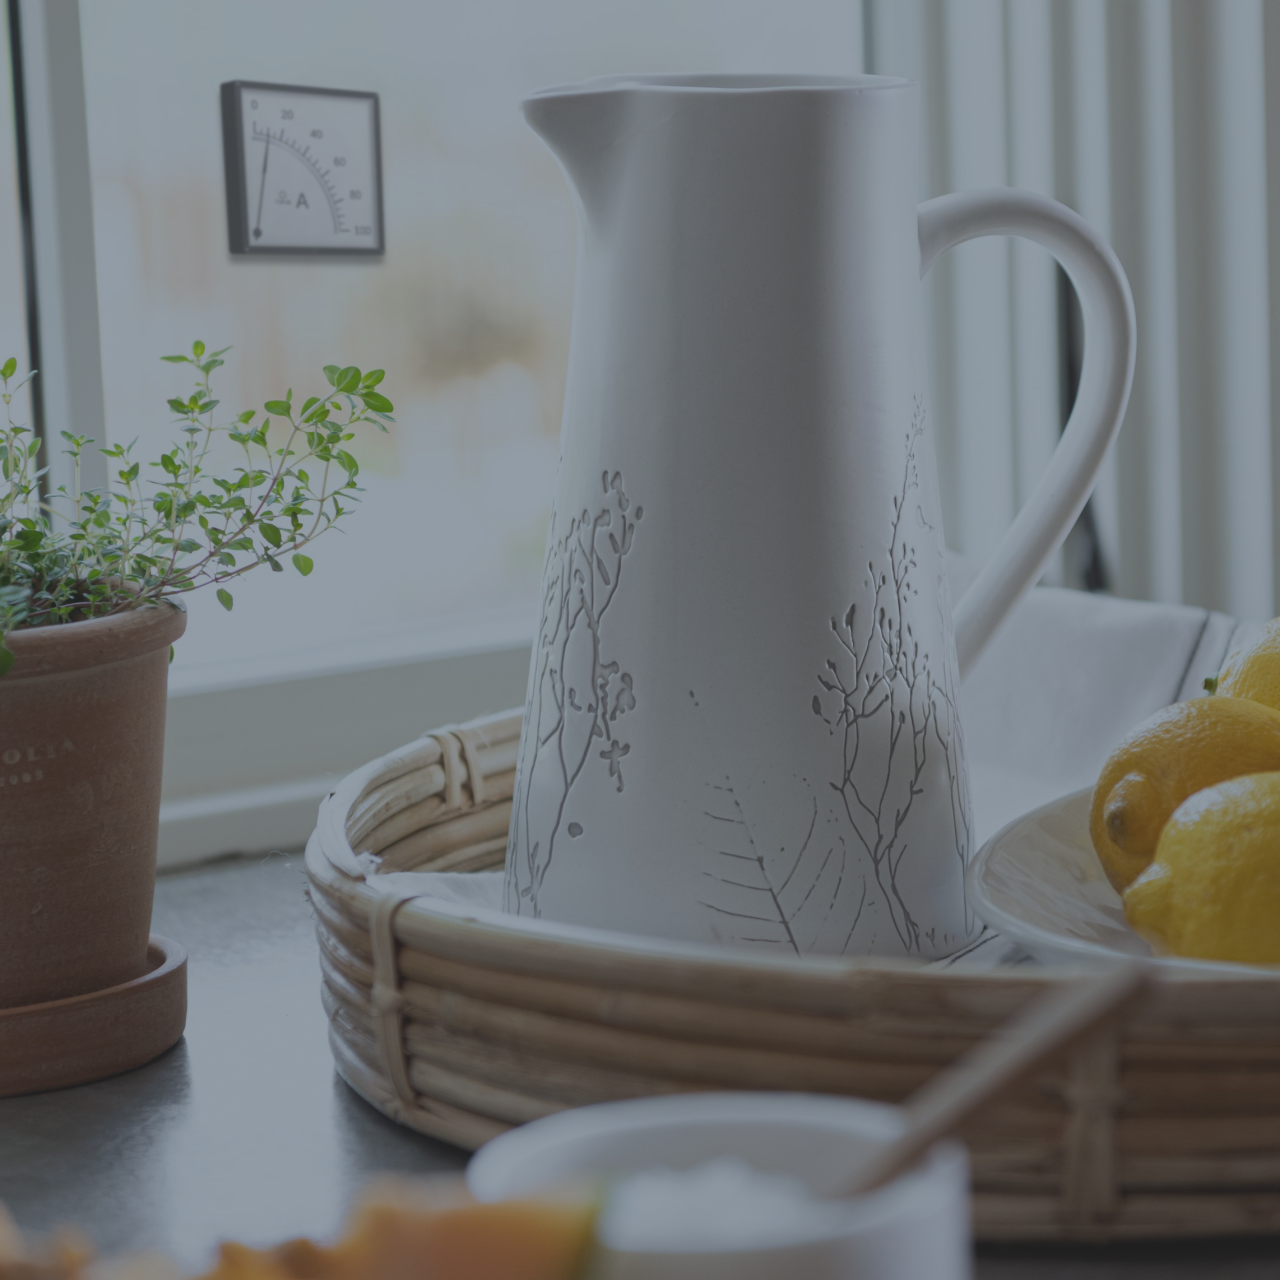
10 A
